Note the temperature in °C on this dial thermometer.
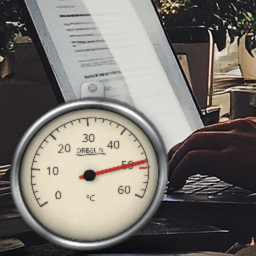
50 °C
